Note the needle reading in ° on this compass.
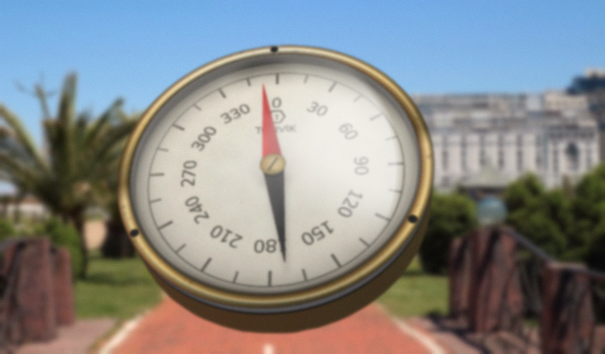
352.5 °
